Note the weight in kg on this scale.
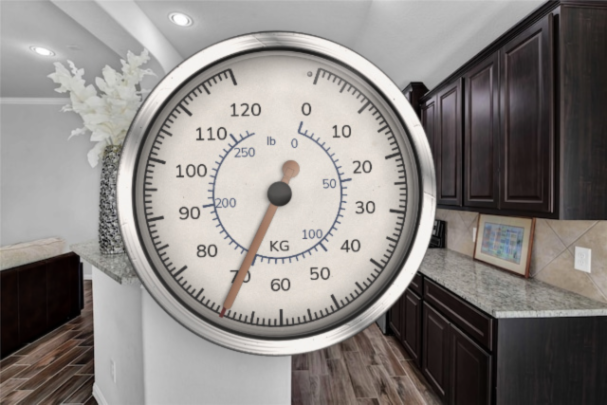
70 kg
